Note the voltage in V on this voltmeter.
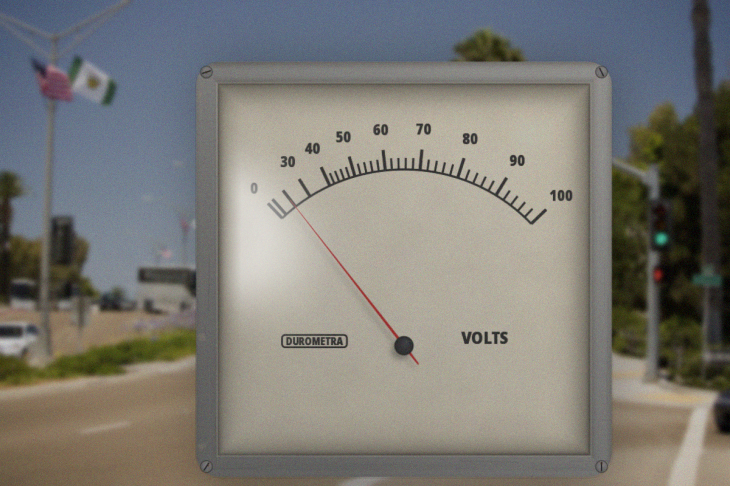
20 V
